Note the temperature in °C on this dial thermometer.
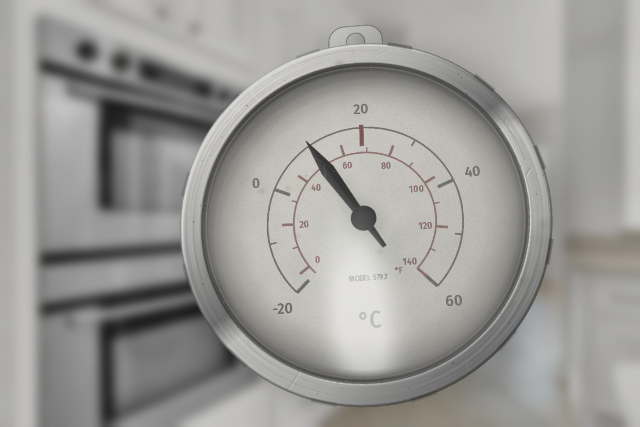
10 °C
